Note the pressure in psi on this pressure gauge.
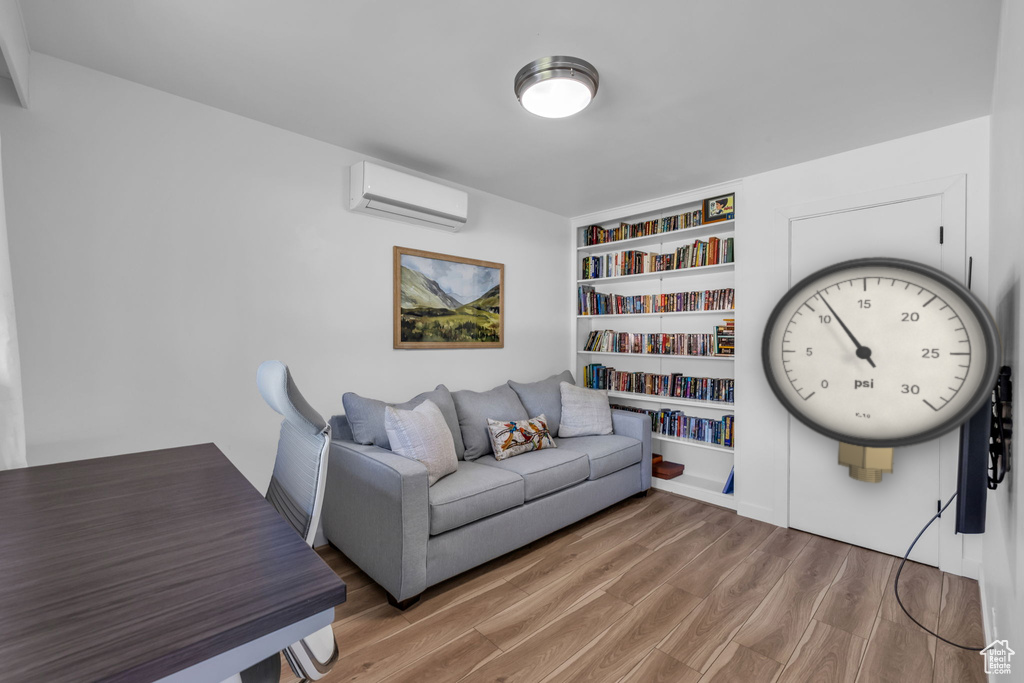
11.5 psi
